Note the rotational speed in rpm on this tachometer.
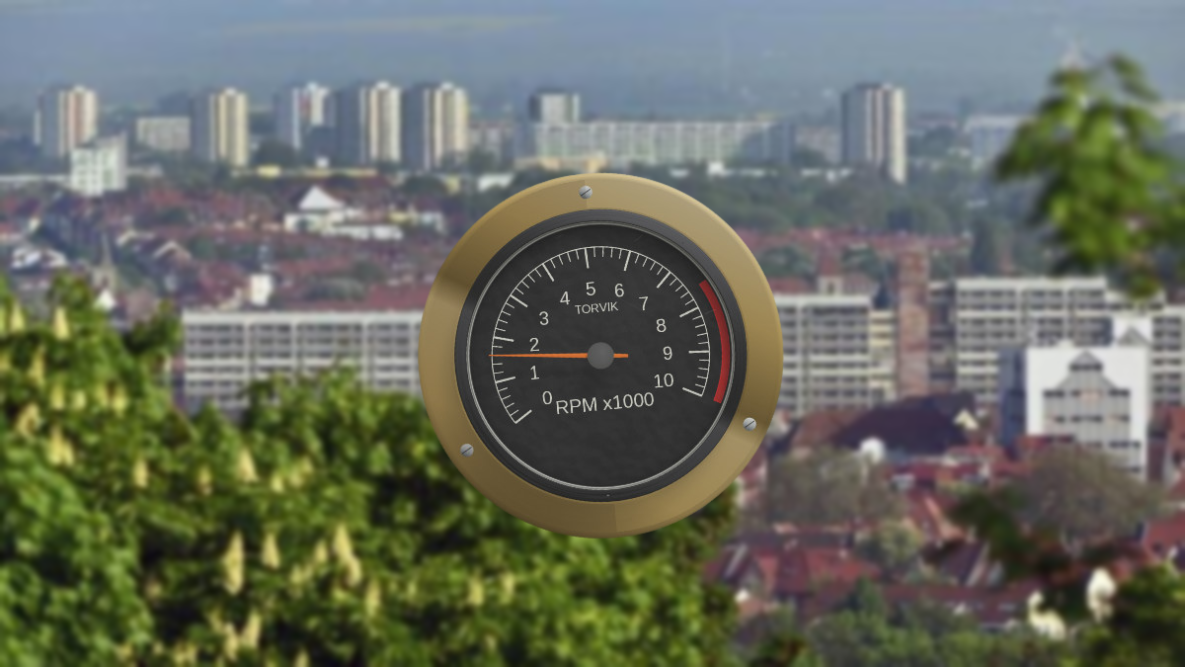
1600 rpm
